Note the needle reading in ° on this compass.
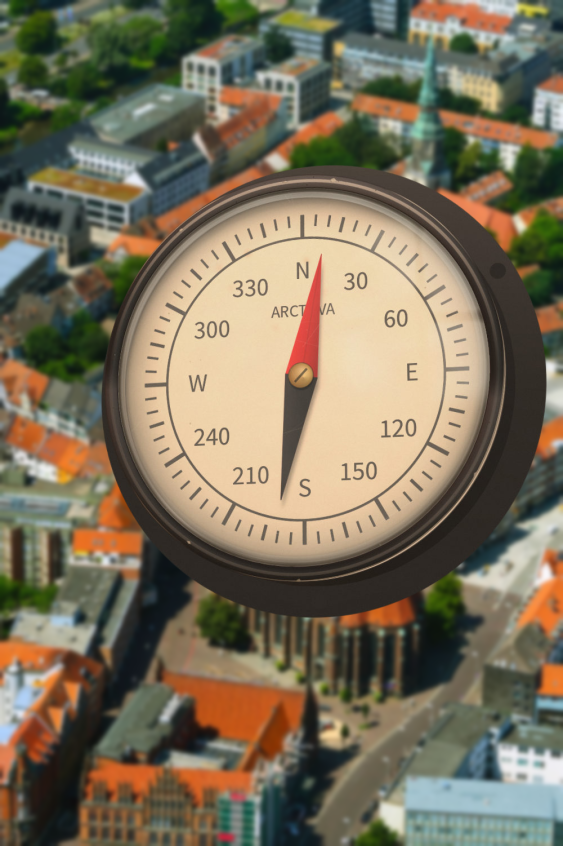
10 °
